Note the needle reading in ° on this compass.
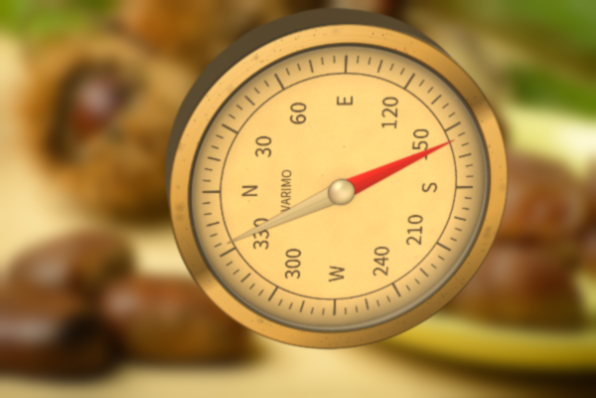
155 °
